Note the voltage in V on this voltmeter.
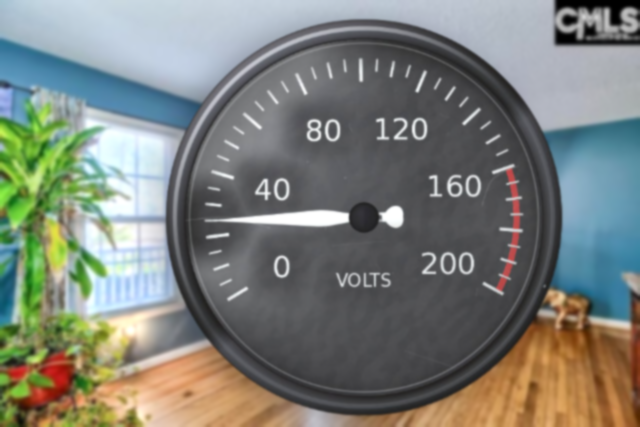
25 V
